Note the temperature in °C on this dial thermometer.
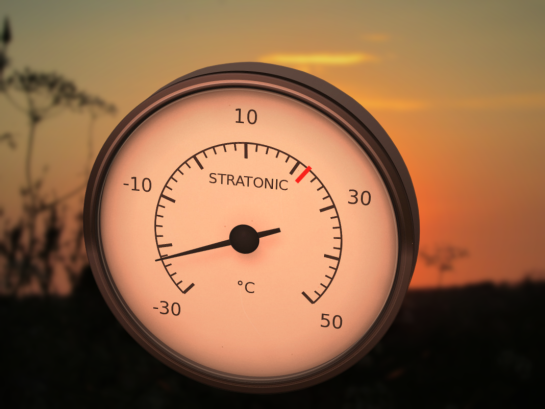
-22 °C
